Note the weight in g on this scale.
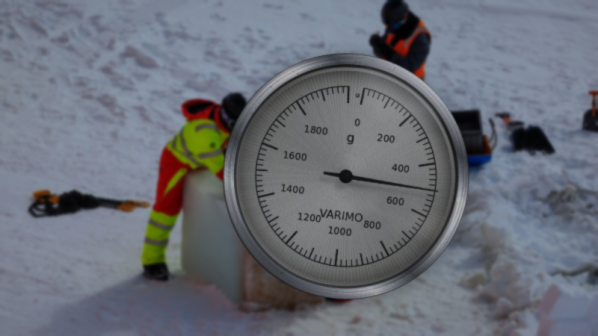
500 g
